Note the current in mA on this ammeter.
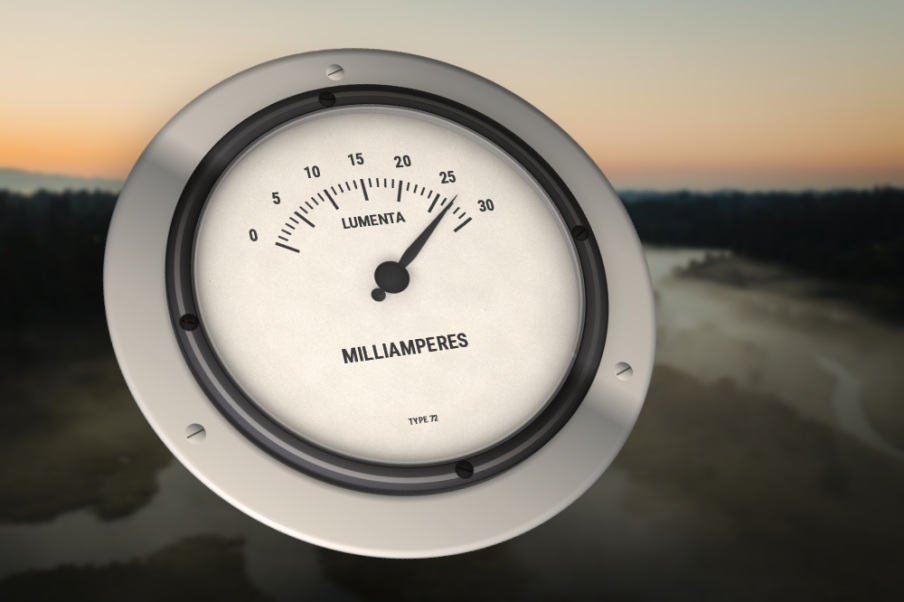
27 mA
